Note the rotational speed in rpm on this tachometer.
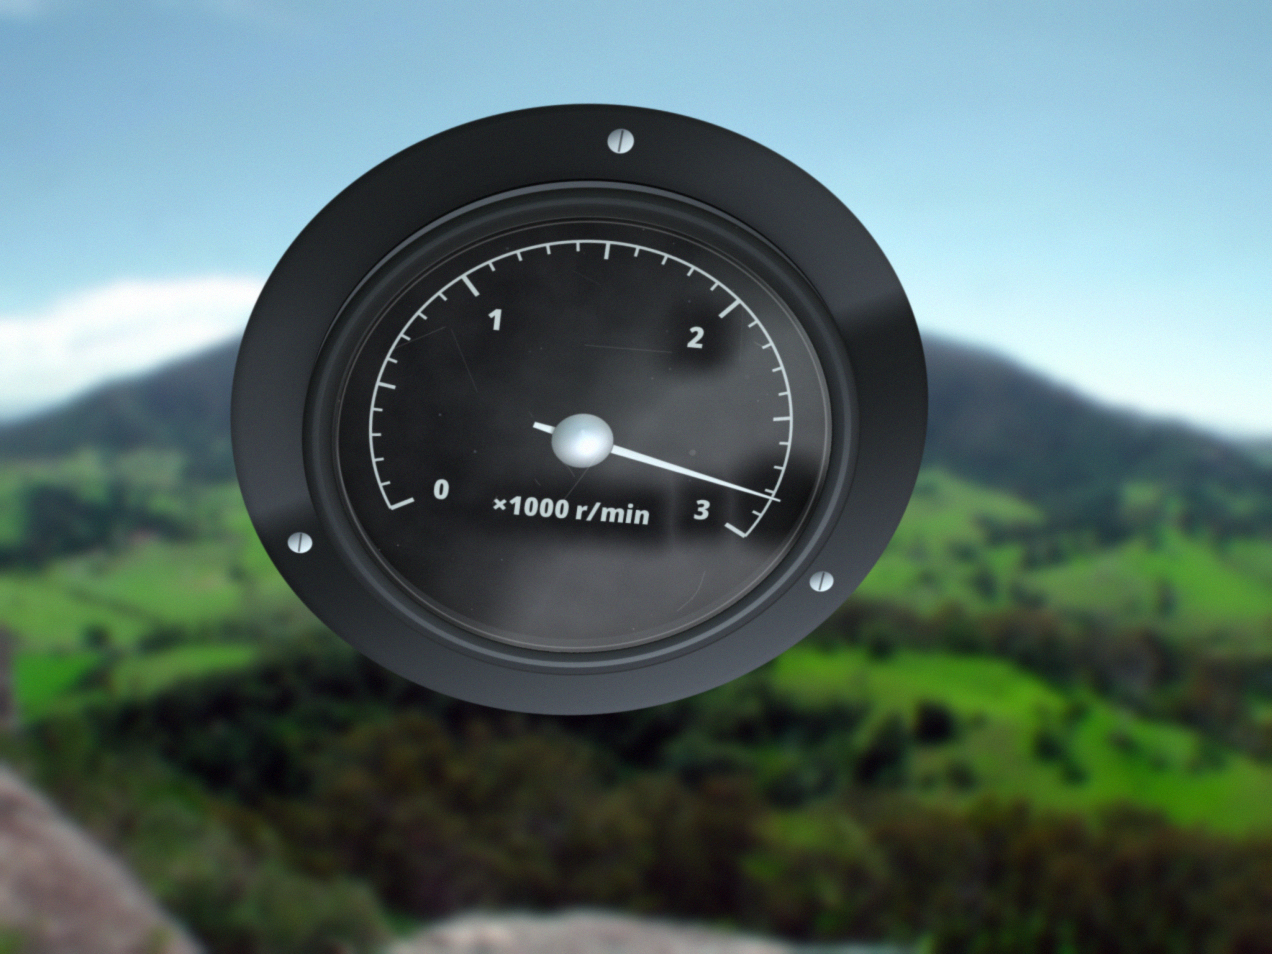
2800 rpm
